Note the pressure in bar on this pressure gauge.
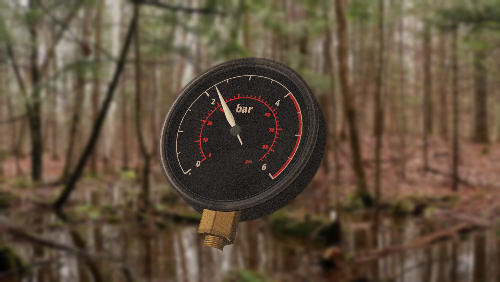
2.25 bar
